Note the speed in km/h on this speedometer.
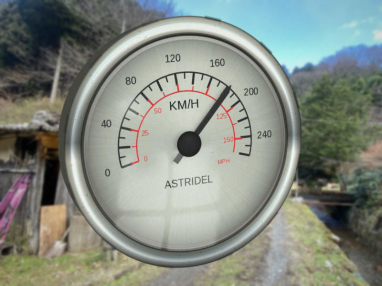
180 km/h
